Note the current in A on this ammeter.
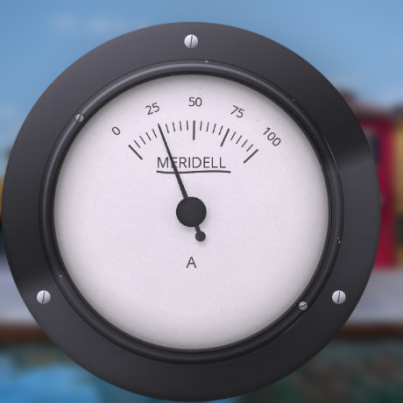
25 A
